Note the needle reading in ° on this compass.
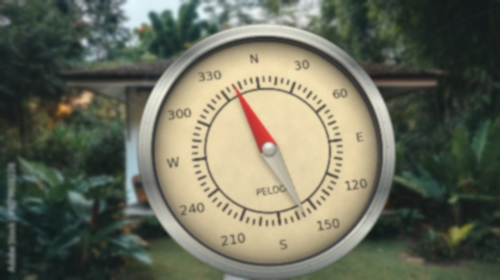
340 °
